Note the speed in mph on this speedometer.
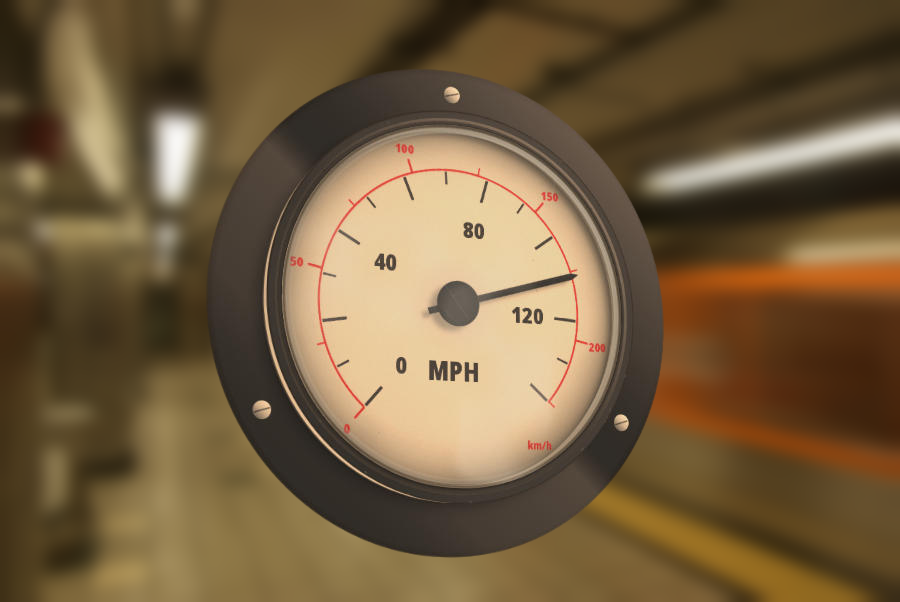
110 mph
